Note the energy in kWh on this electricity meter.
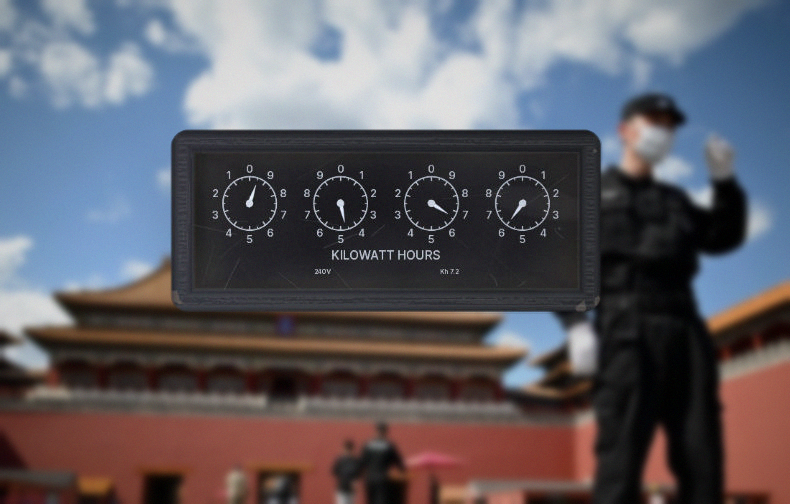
9466 kWh
